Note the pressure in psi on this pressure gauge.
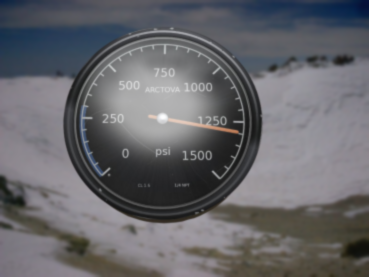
1300 psi
